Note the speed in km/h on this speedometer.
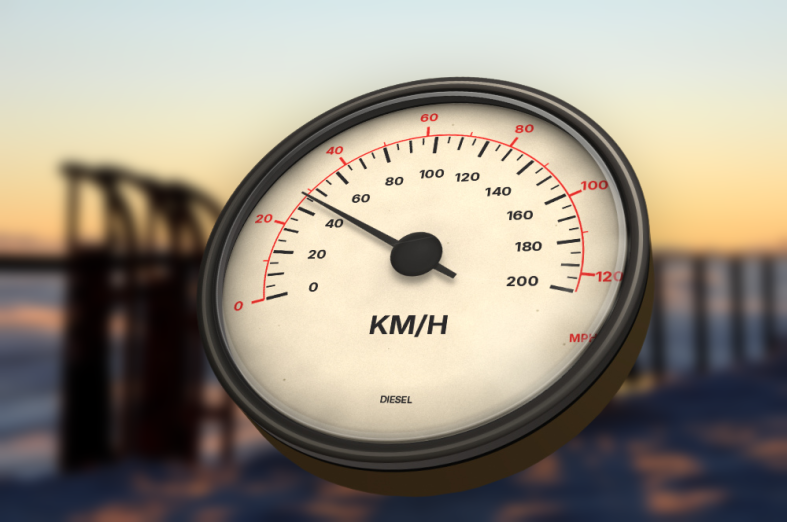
45 km/h
